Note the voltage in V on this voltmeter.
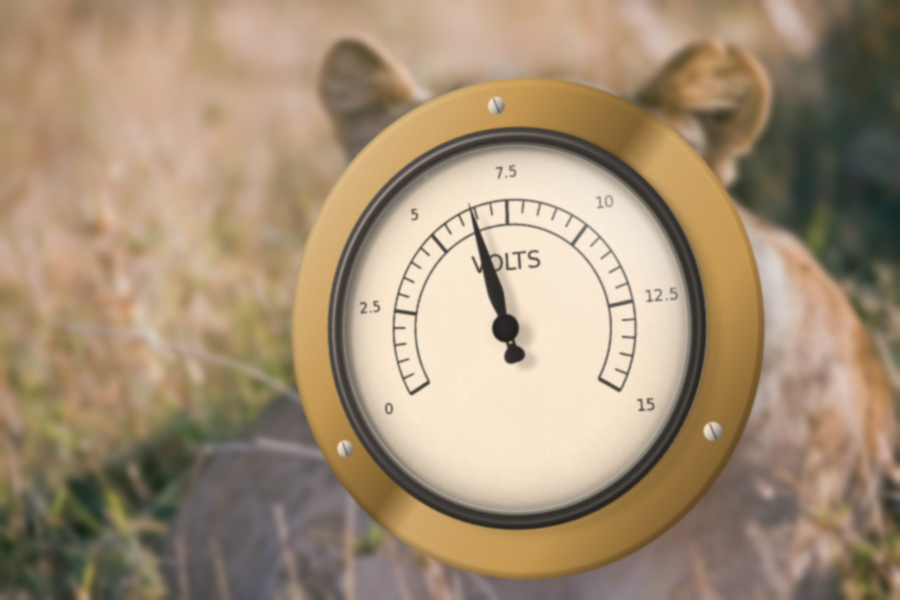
6.5 V
